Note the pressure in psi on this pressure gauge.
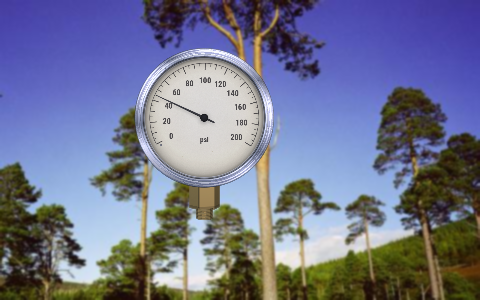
45 psi
